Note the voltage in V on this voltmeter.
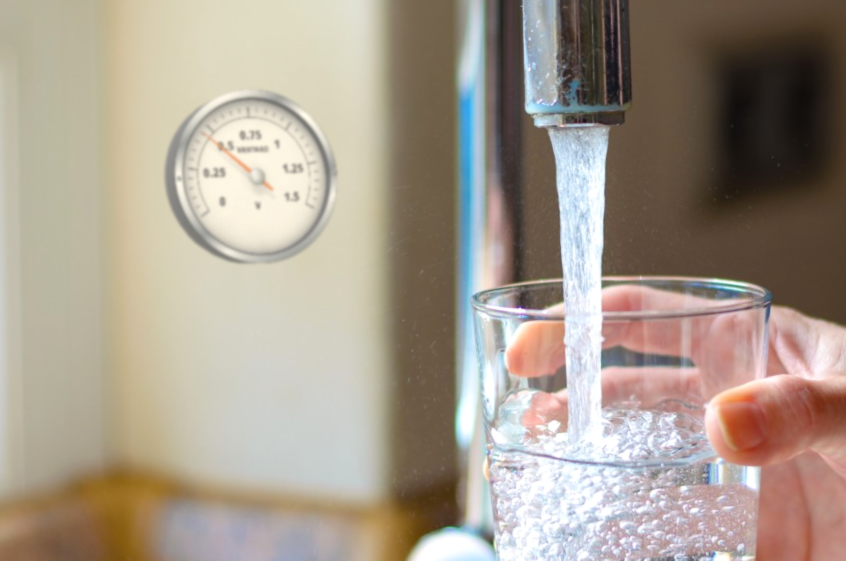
0.45 V
